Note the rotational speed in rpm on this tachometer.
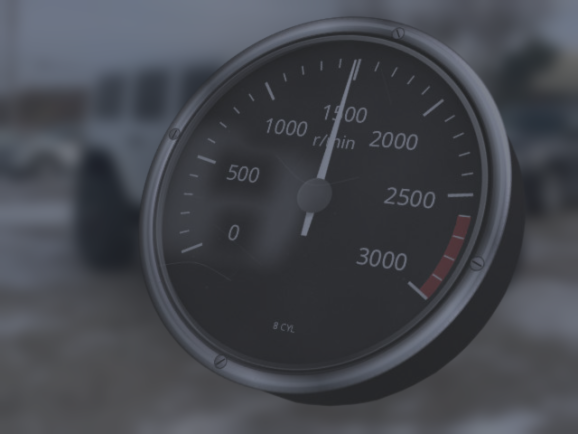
1500 rpm
